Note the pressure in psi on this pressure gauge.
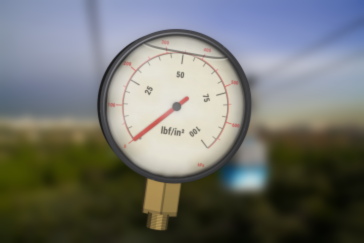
0 psi
